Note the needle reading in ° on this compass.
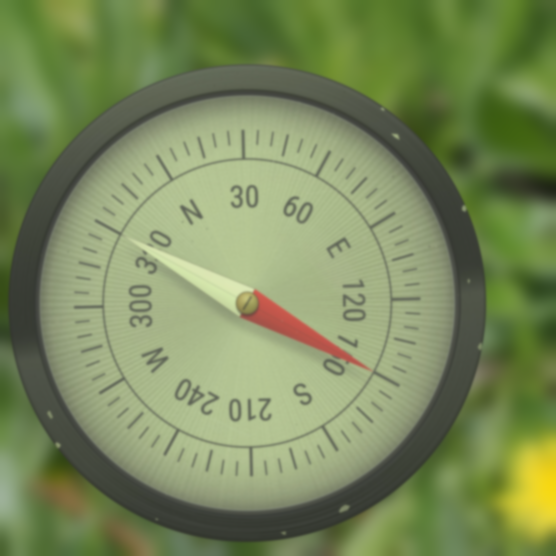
150 °
